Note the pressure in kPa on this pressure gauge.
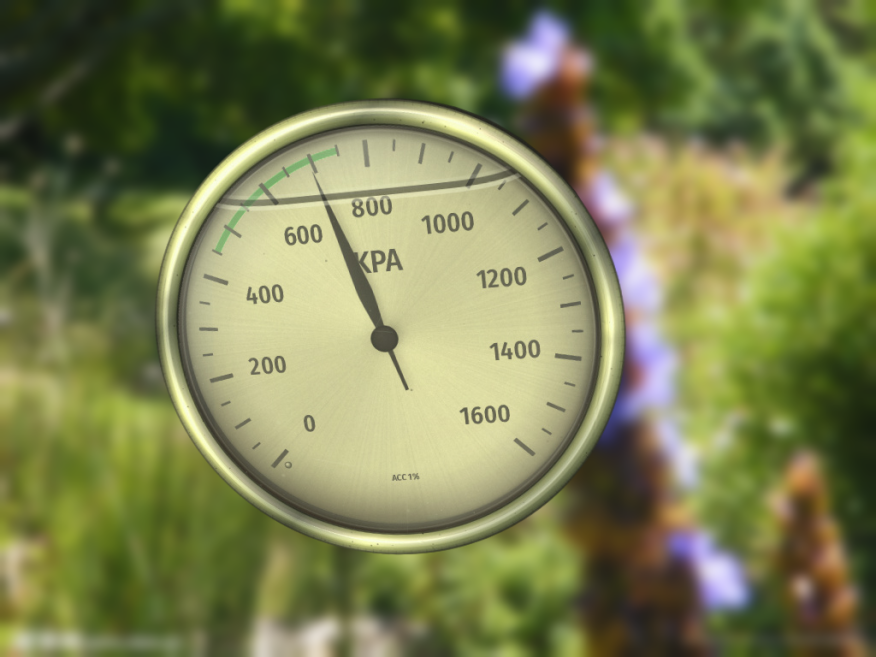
700 kPa
